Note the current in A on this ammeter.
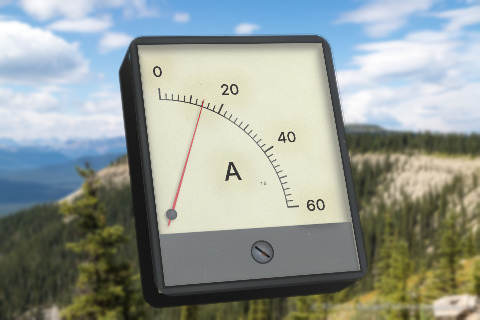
14 A
